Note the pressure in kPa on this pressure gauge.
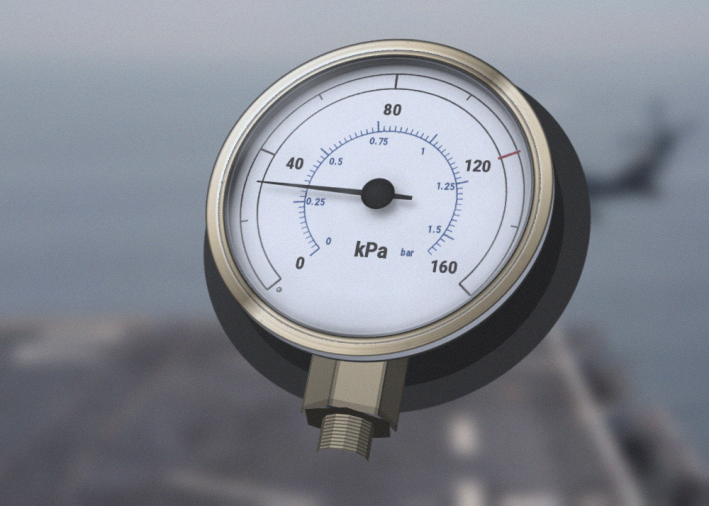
30 kPa
